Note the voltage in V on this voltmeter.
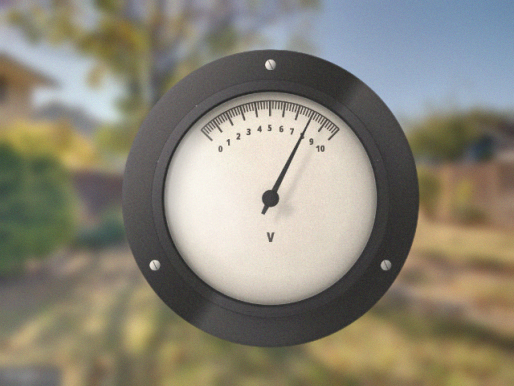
8 V
